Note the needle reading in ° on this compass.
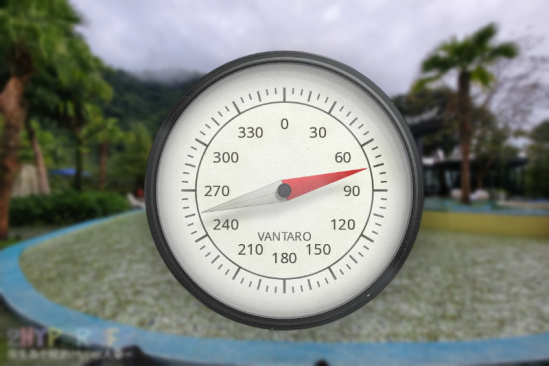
75 °
